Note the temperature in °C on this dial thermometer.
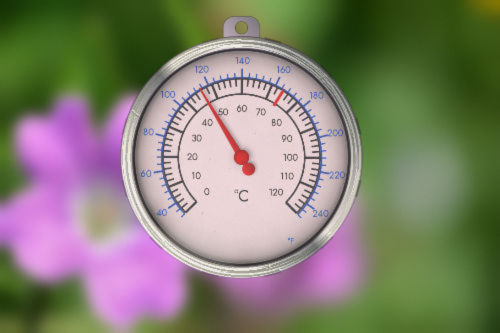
46 °C
